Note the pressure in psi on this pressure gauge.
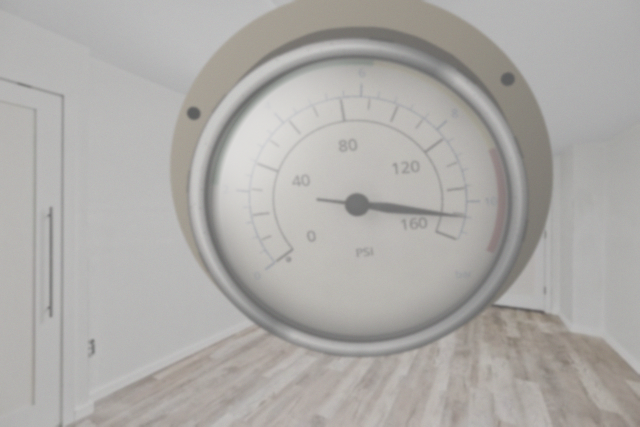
150 psi
